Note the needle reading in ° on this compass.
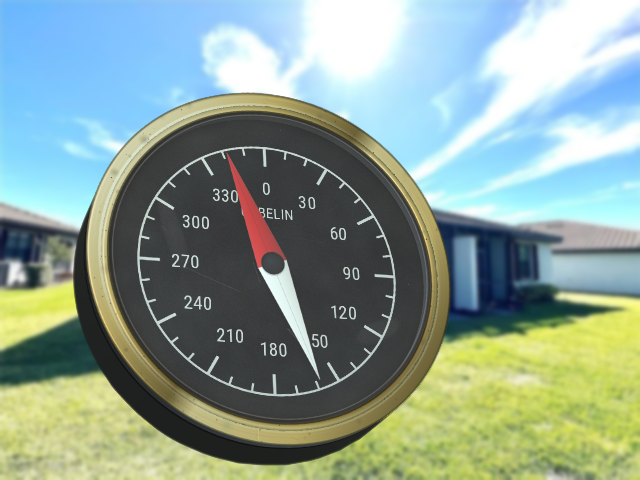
340 °
